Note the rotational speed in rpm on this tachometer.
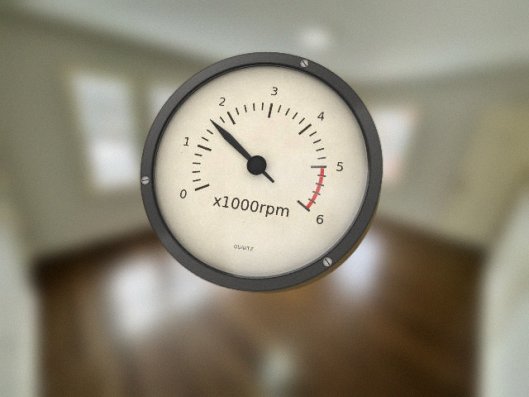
1600 rpm
